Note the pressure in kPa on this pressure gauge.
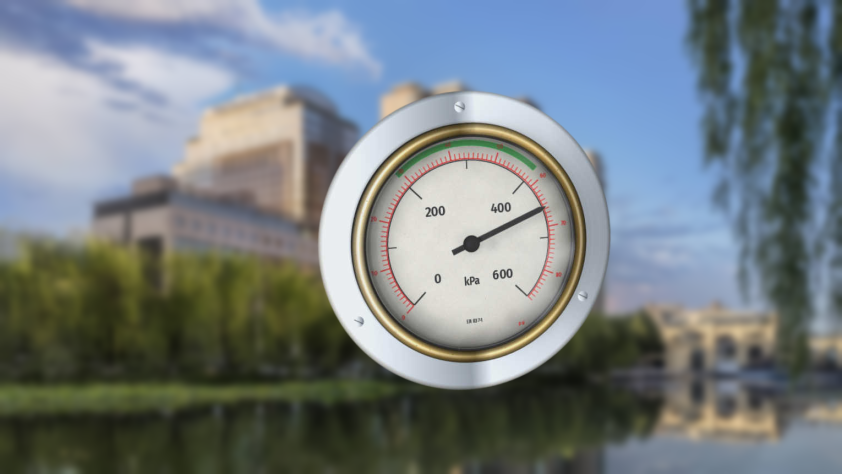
450 kPa
